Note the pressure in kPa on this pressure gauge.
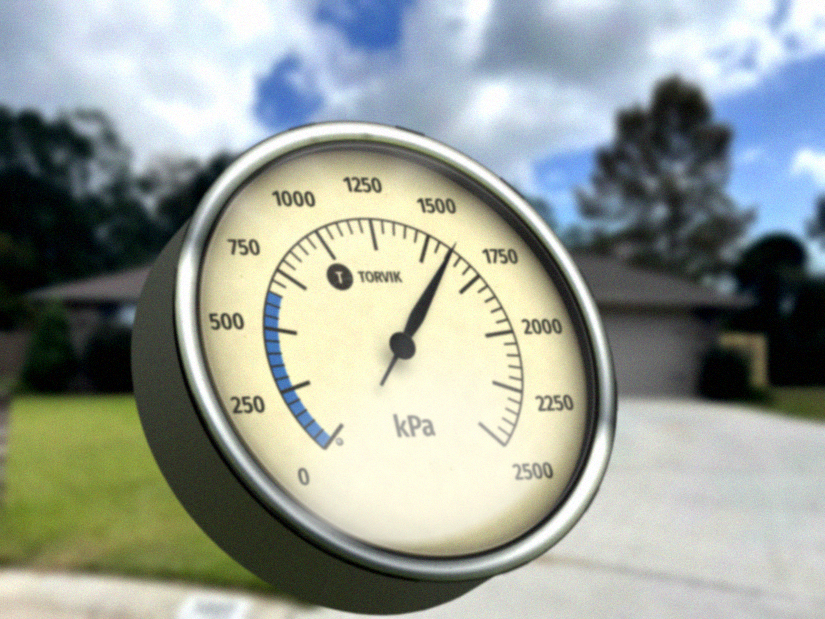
1600 kPa
